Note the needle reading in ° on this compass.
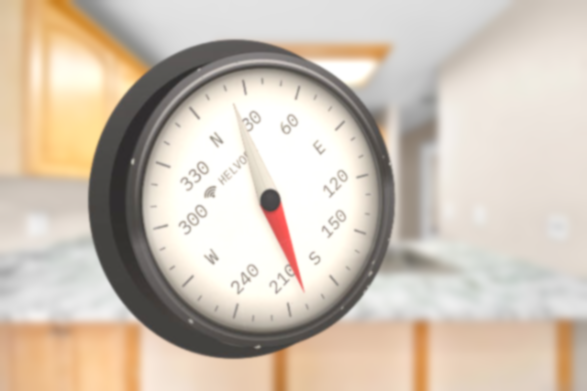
200 °
